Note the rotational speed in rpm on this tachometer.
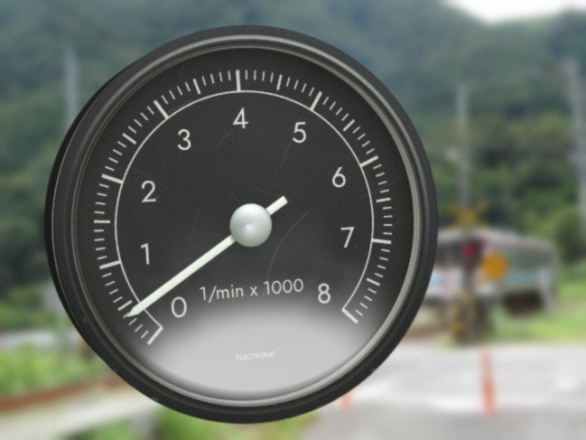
400 rpm
